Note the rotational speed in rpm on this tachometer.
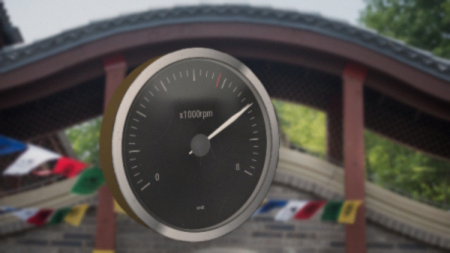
6000 rpm
